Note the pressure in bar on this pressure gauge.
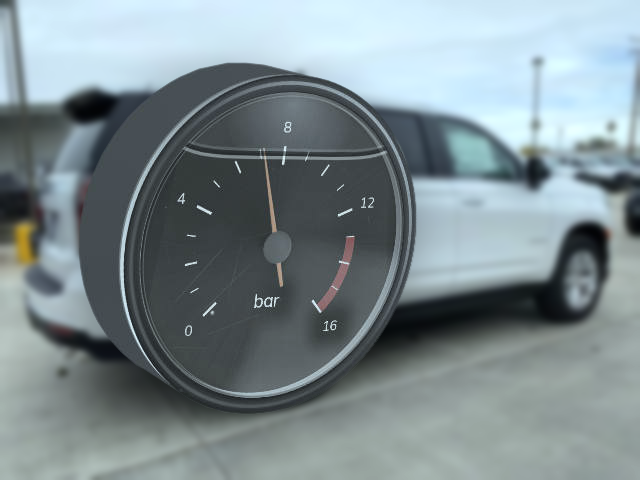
7 bar
